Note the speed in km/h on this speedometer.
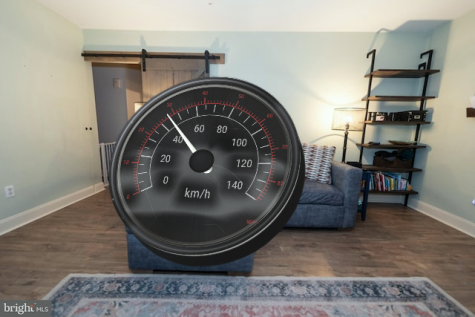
45 km/h
